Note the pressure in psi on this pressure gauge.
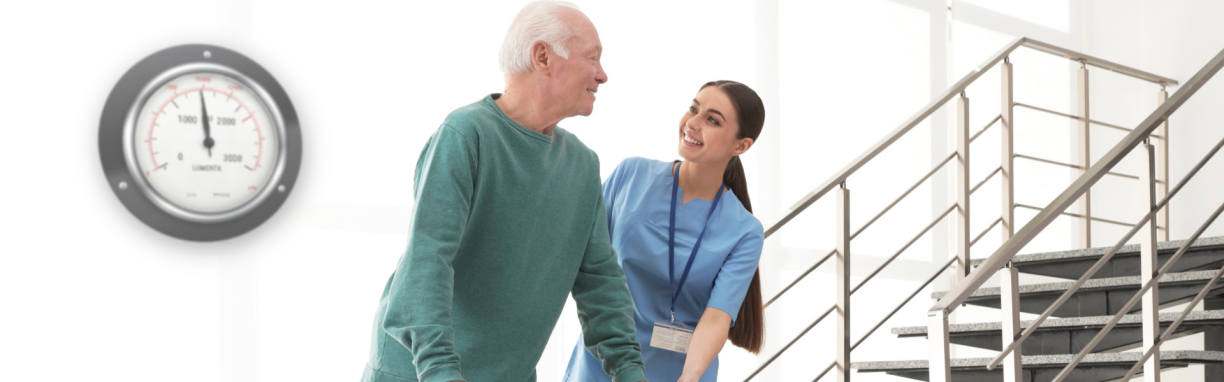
1400 psi
